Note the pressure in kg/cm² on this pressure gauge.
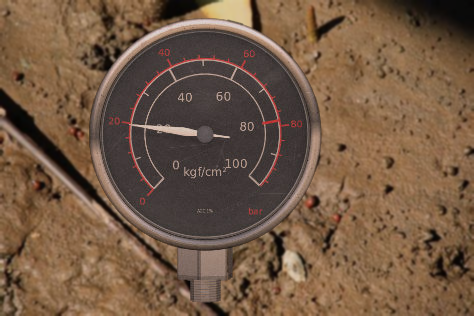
20 kg/cm²
